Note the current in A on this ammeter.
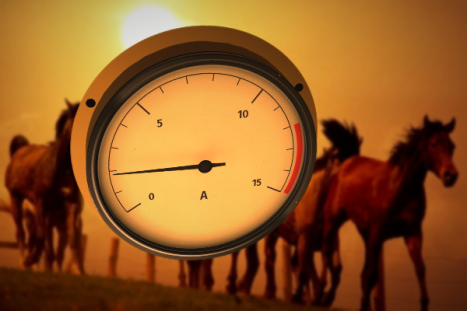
2 A
